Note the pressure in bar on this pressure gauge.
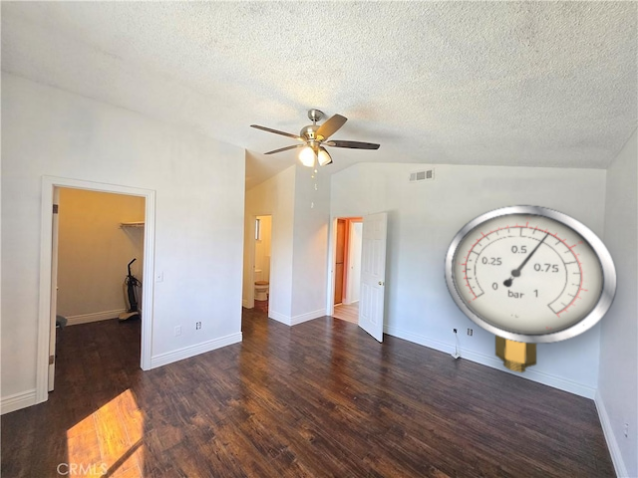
0.6 bar
